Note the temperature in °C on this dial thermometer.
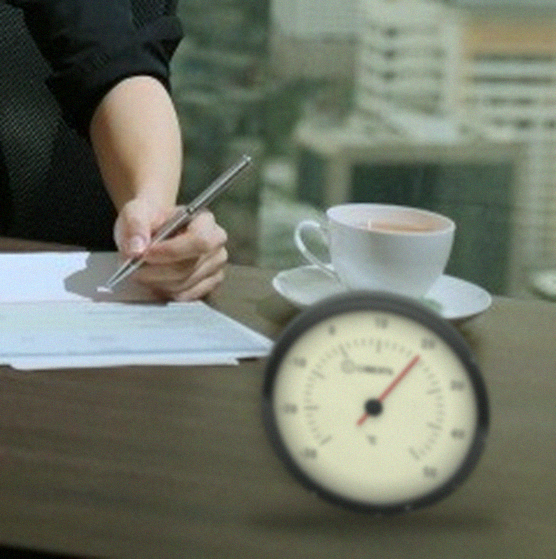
20 °C
